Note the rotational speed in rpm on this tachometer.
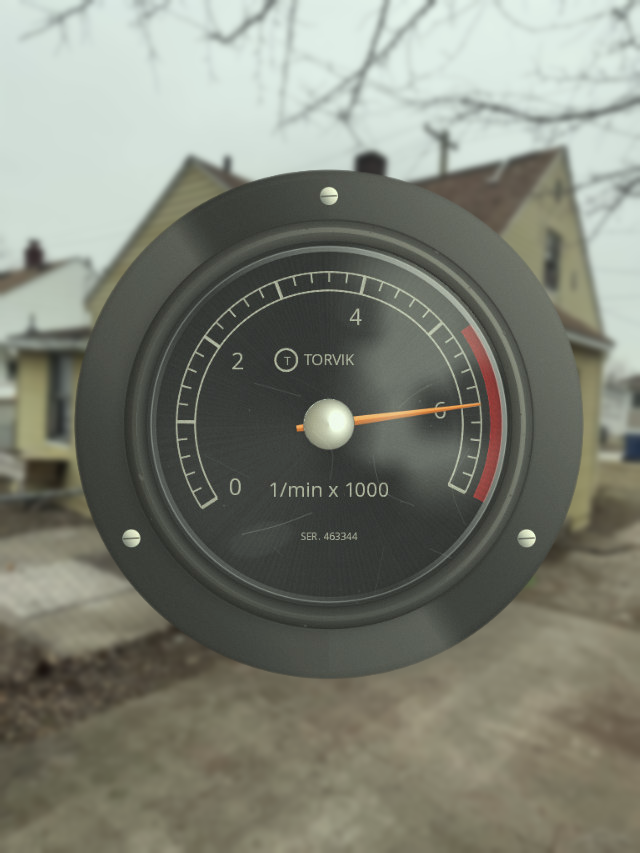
6000 rpm
